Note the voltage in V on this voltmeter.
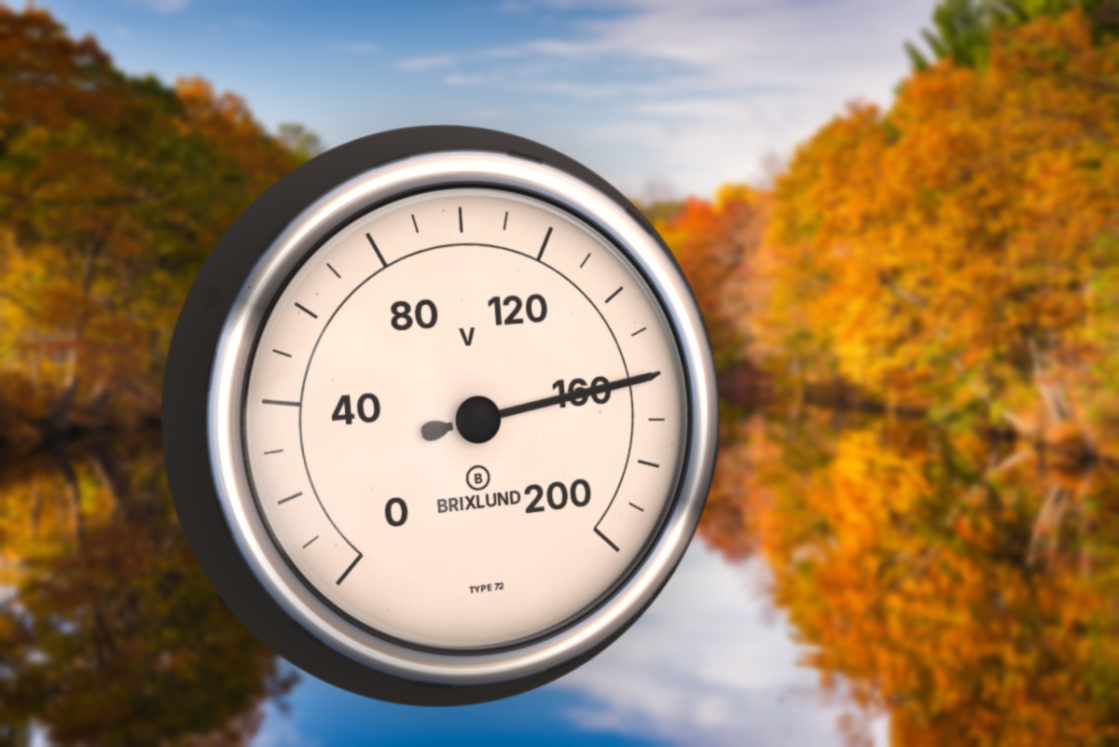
160 V
